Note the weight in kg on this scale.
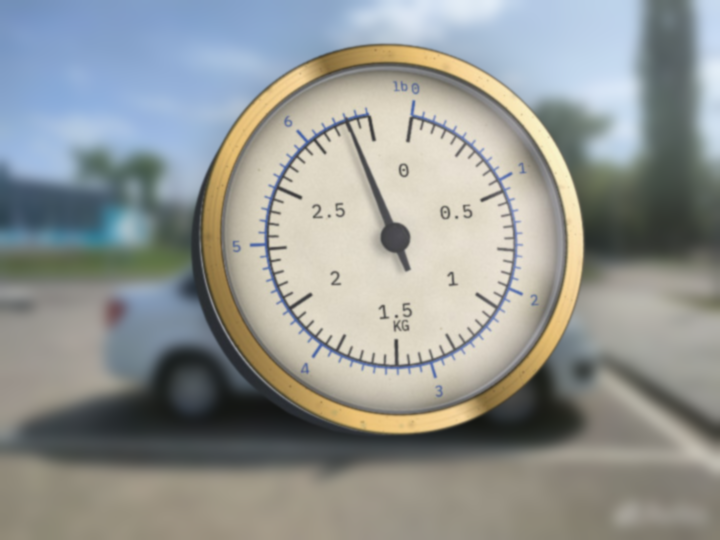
2.9 kg
